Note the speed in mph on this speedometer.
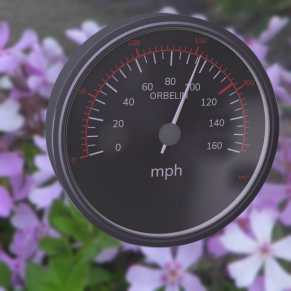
95 mph
